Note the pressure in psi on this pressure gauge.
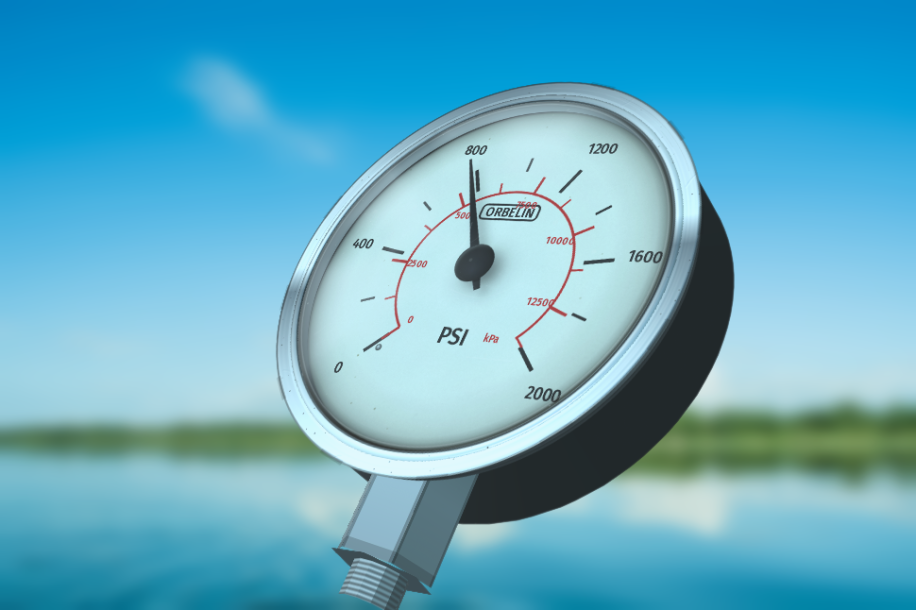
800 psi
